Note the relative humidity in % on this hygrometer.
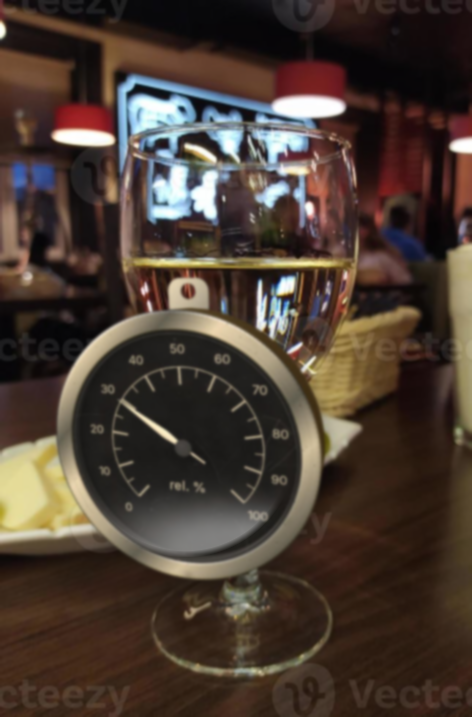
30 %
